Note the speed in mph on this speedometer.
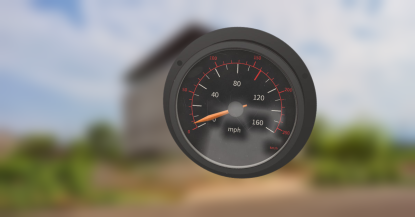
5 mph
